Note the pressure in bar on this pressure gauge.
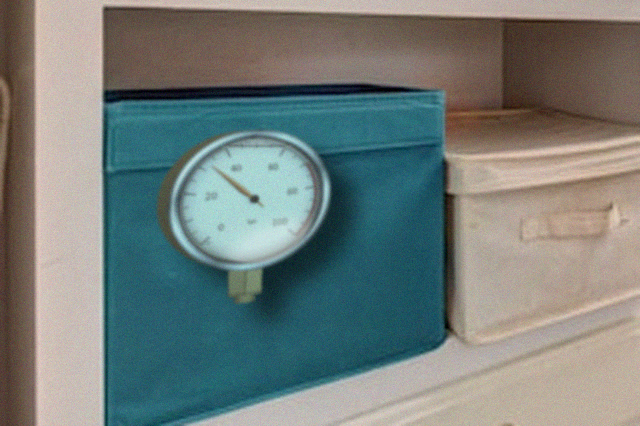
32.5 bar
